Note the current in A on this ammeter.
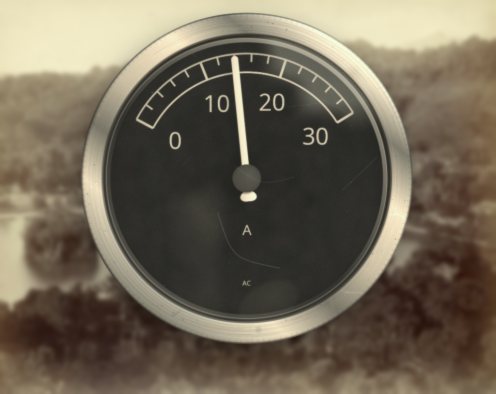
14 A
